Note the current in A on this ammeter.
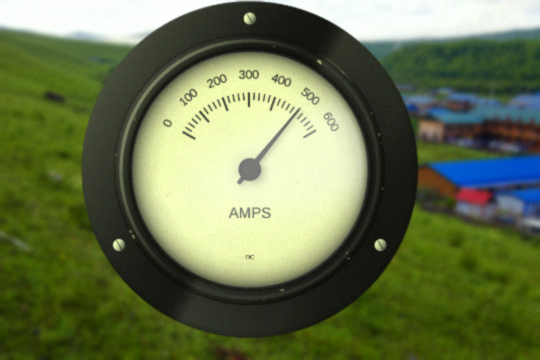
500 A
